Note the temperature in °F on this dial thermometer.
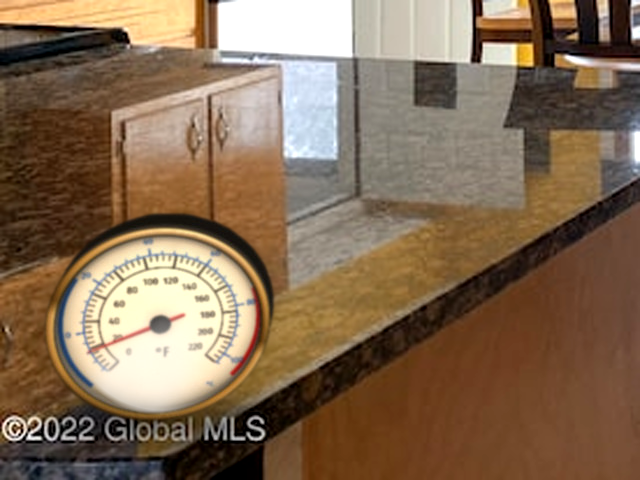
20 °F
